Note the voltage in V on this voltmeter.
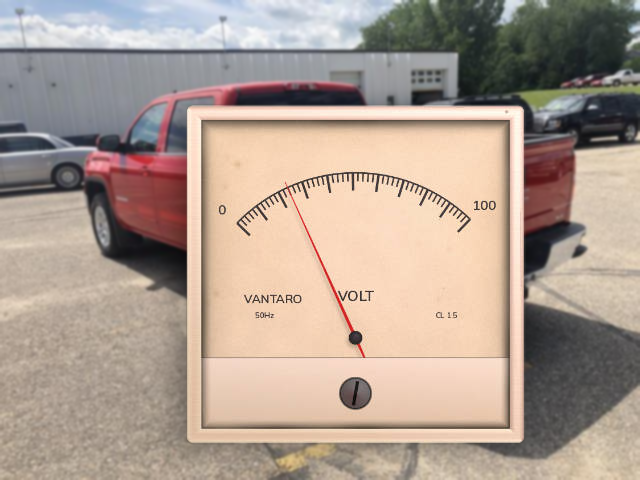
24 V
